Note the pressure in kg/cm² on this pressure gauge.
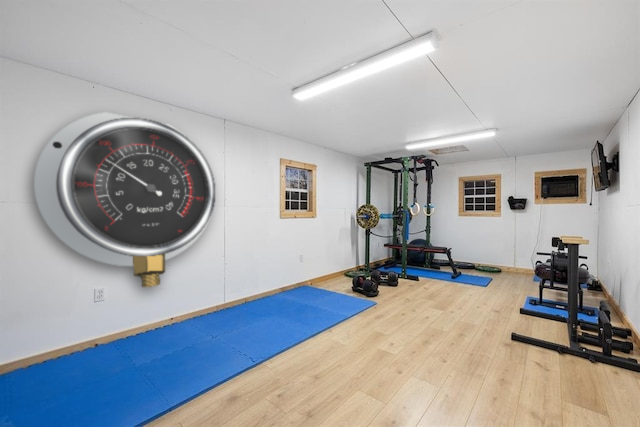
12 kg/cm²
